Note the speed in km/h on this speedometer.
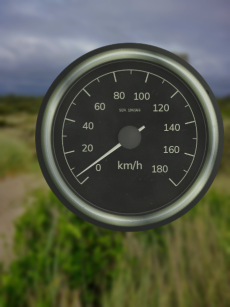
5 km/h
